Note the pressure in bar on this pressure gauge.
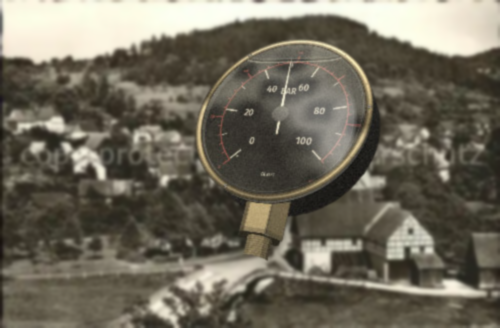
50 bar
